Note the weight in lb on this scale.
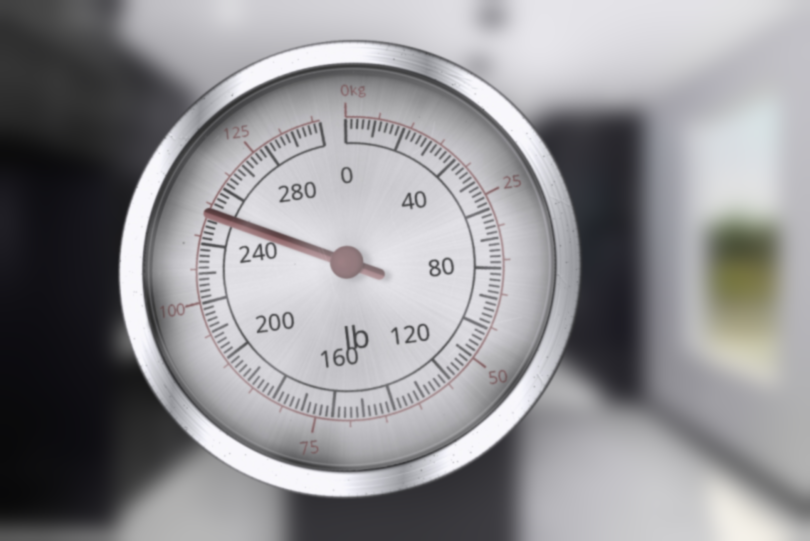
250 lb
